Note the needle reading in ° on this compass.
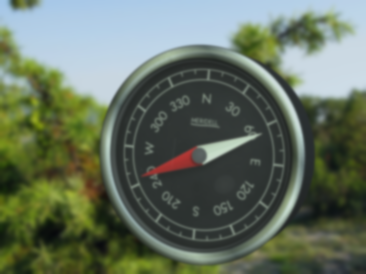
245 °
